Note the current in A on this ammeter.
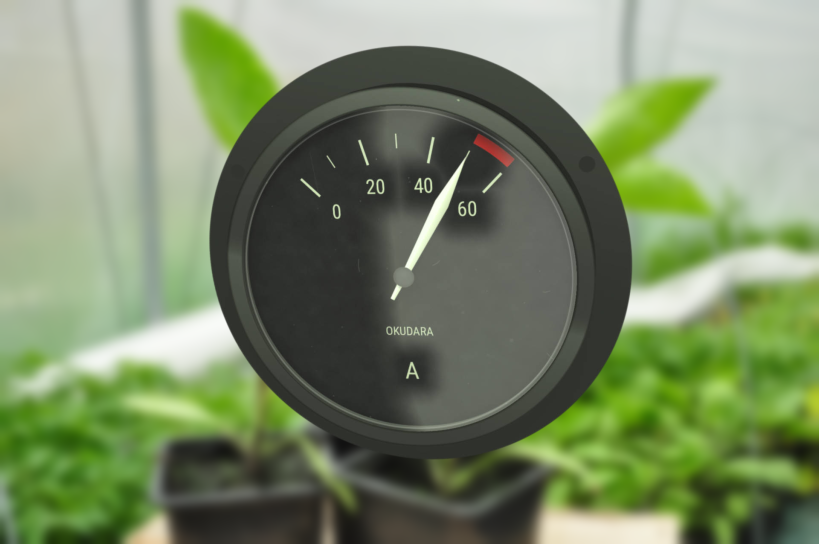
50 A
